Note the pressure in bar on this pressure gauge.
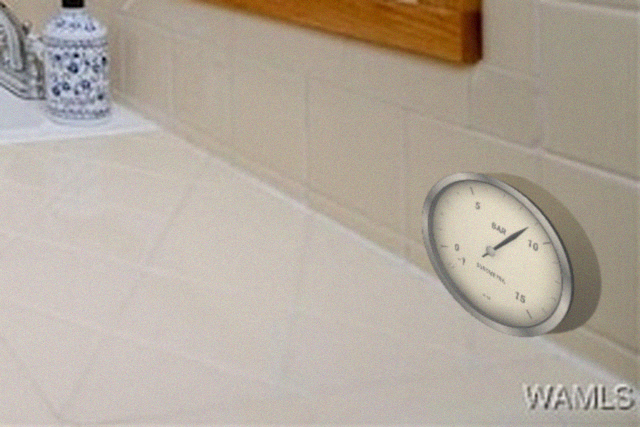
9 bar
